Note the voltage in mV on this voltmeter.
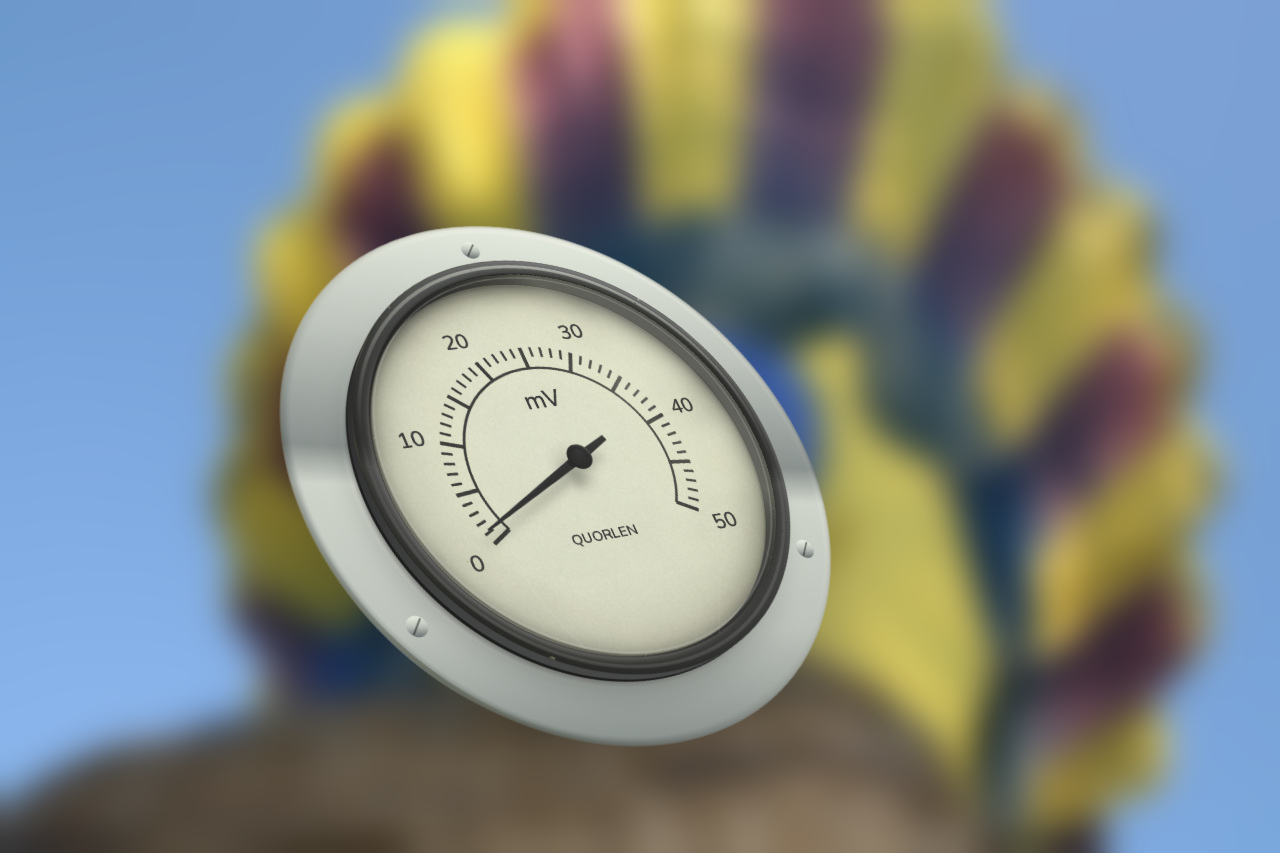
1 mV
